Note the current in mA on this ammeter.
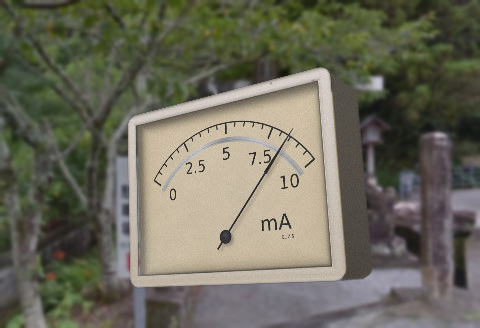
8.5 mA
